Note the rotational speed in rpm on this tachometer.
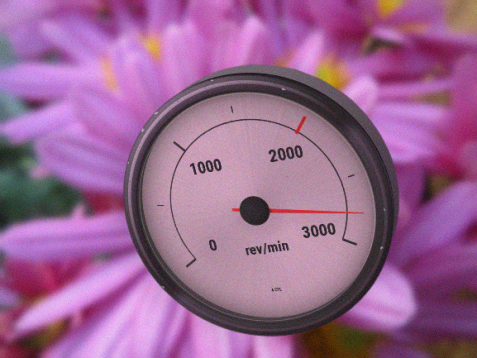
2750 rpm
